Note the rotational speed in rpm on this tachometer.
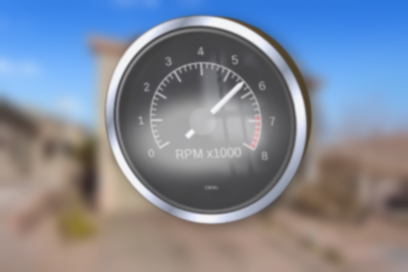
5600 rpm
